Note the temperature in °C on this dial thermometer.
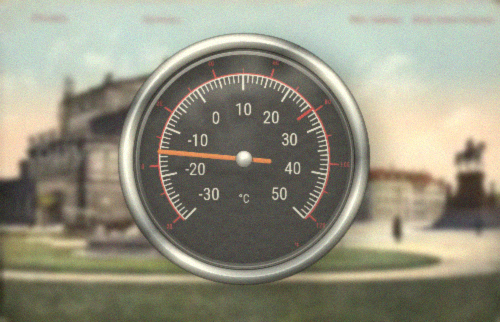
-15 °C
